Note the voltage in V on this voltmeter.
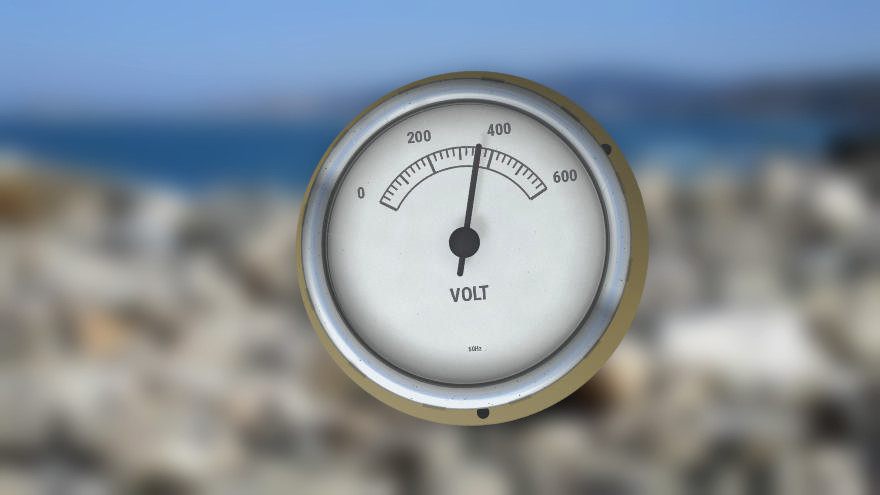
360 V
